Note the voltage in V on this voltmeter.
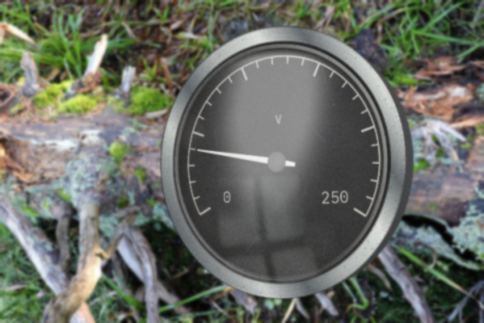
40 V
